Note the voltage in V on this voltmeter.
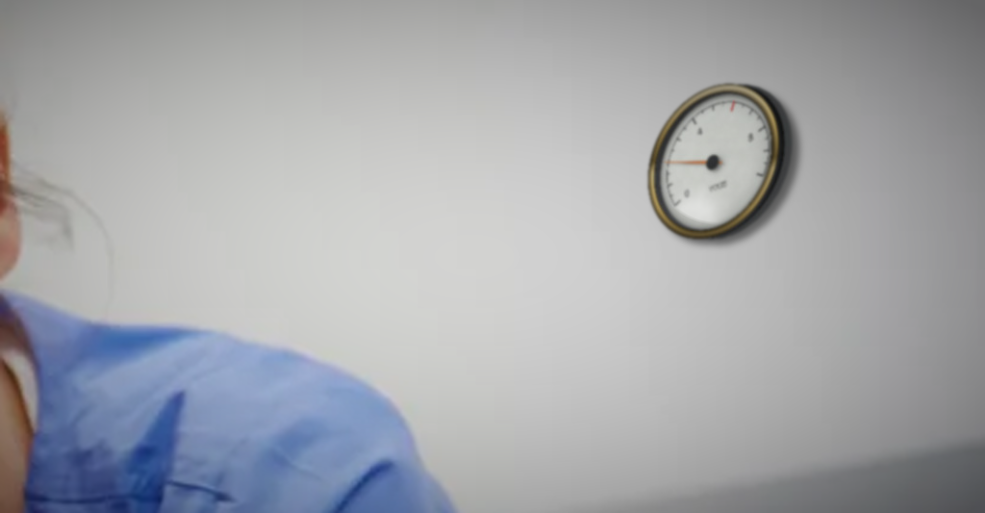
2 V
